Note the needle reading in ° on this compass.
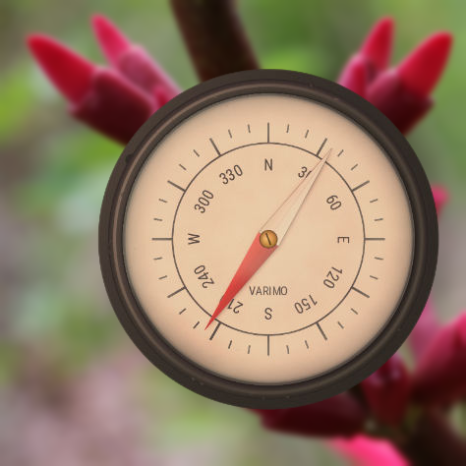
215 °
